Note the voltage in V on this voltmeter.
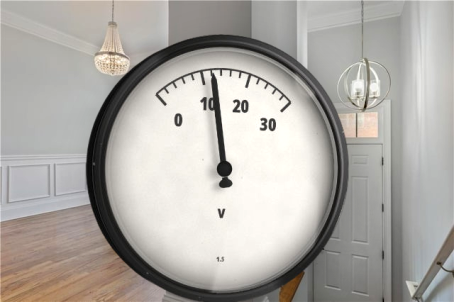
12 V
